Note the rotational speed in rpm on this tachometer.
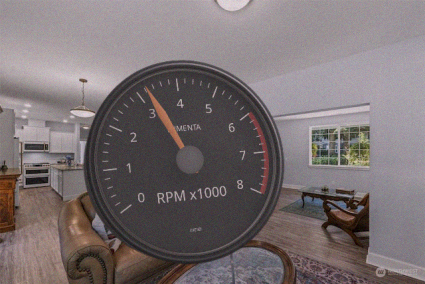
3200 rpm
